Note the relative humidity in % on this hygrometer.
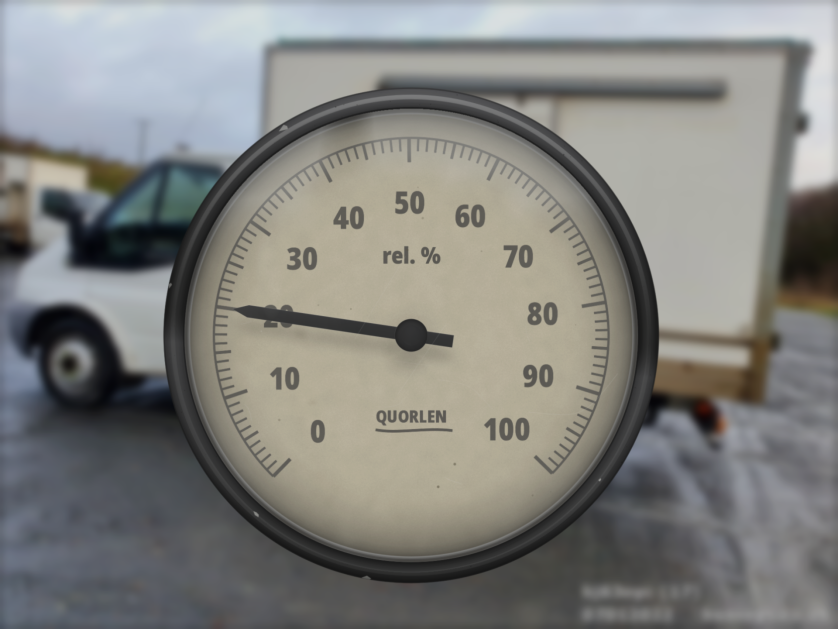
20 %
